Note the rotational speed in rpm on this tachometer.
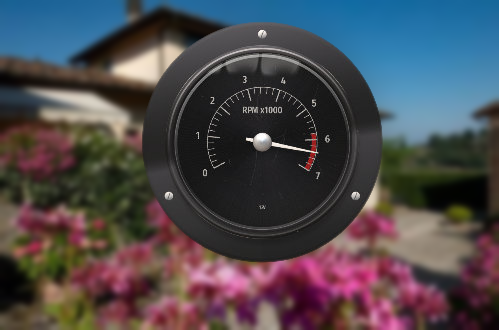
6400 rpm
